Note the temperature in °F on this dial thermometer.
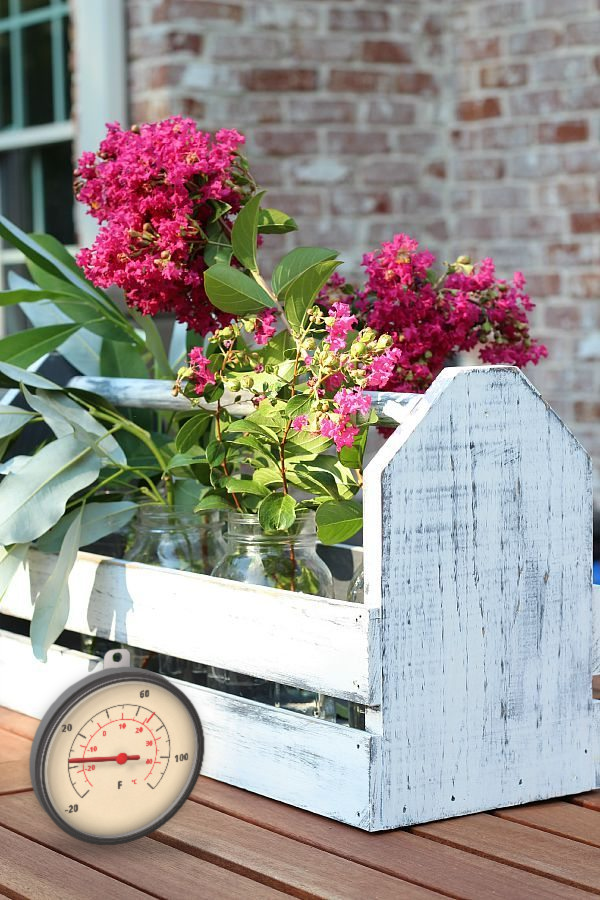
5 °F
